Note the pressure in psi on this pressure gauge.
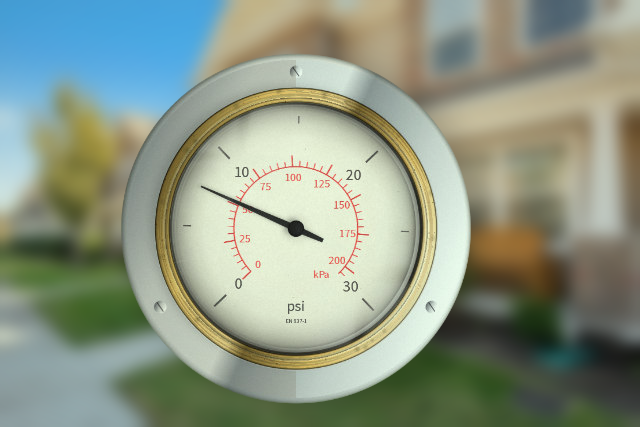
7.5 psi
